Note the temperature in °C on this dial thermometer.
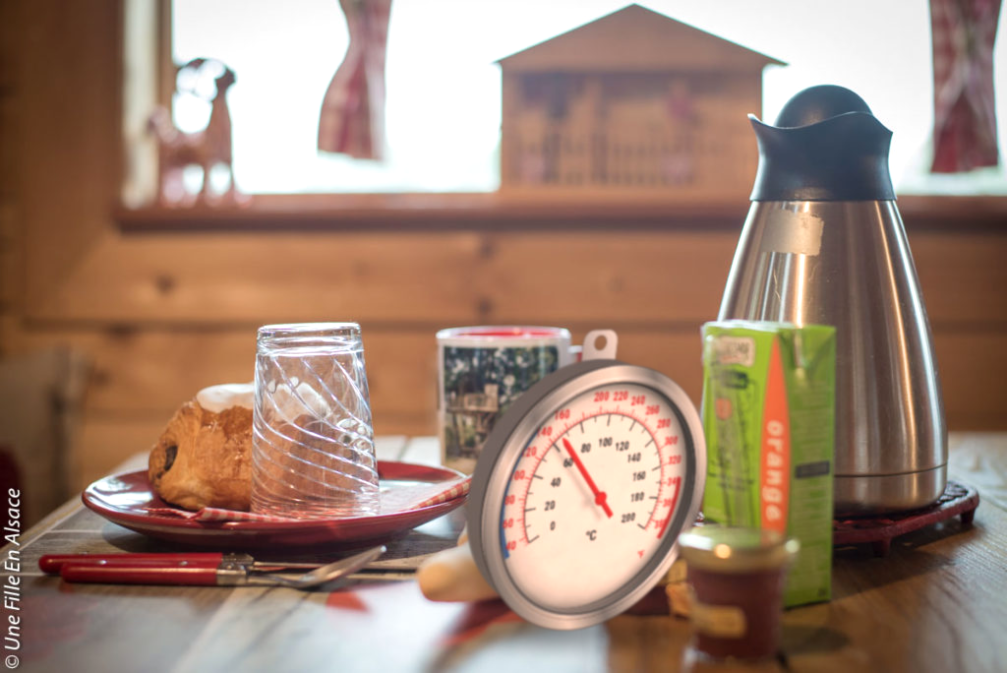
65 °C
